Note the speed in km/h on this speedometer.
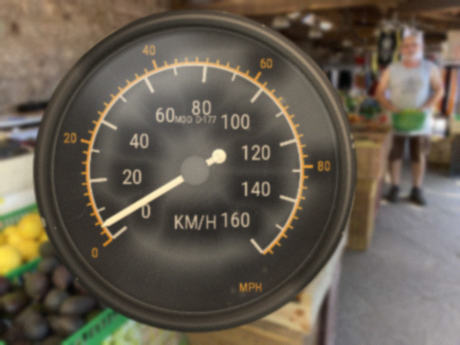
5 km/h
